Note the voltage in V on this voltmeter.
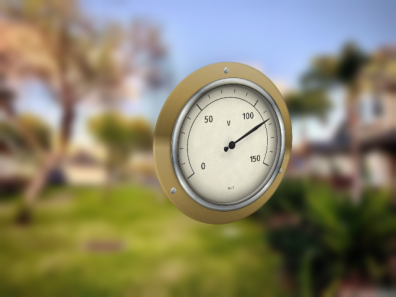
115 V
